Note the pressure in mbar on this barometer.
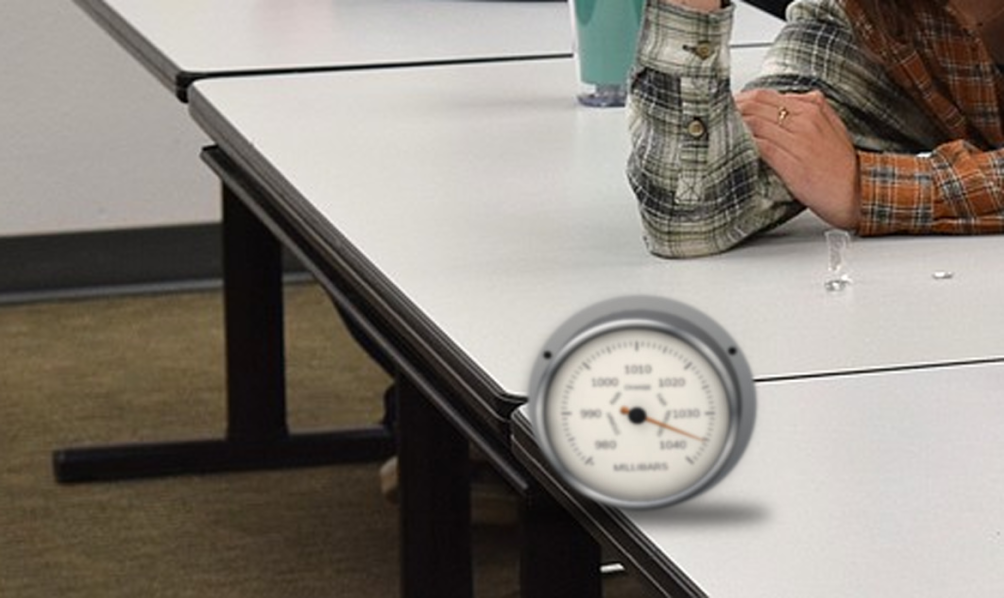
1035 mbar
